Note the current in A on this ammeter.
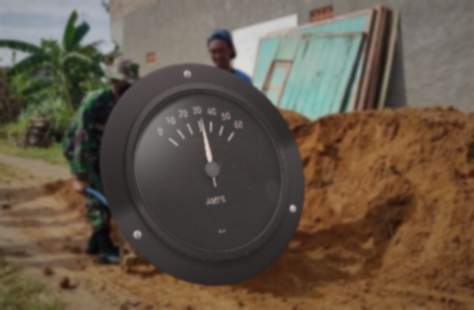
30 A
